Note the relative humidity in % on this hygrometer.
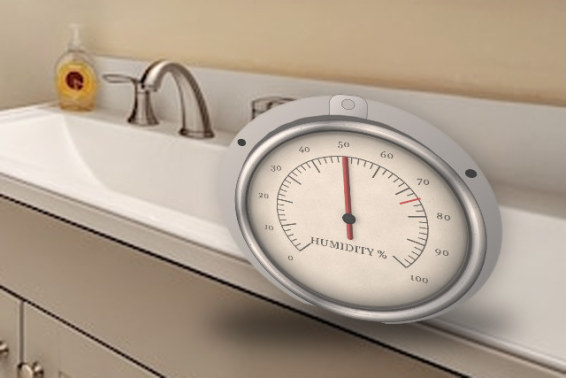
50 %
